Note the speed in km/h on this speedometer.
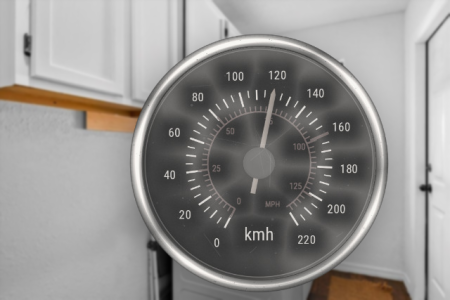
120 km/h
